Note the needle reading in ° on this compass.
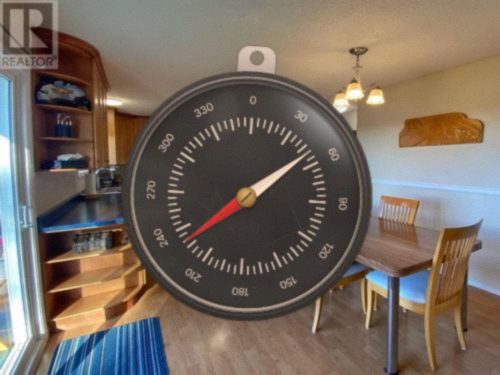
230 °
